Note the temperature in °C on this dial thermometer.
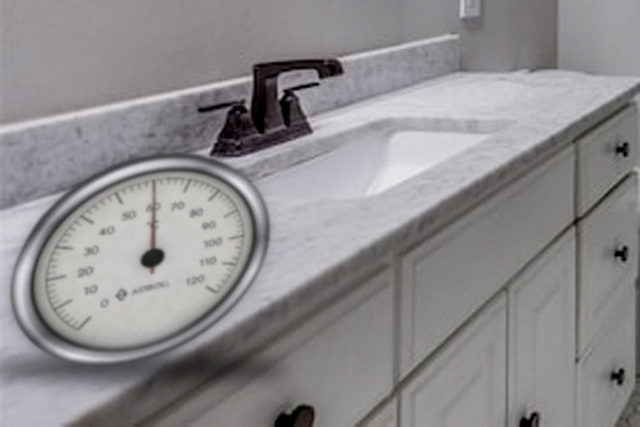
60 °C
